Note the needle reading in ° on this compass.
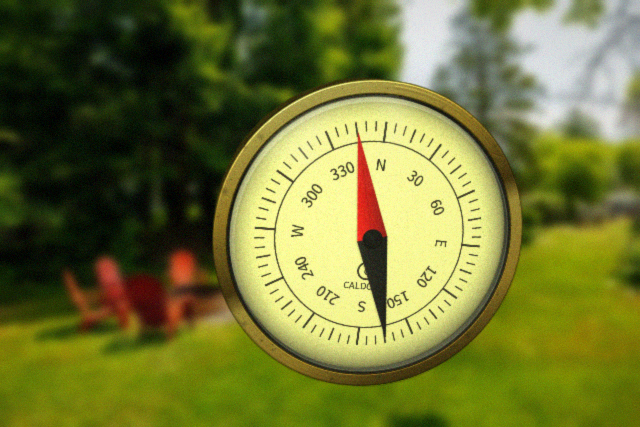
345 °
